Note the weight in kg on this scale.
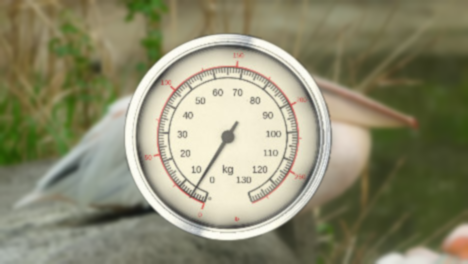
5 kg
